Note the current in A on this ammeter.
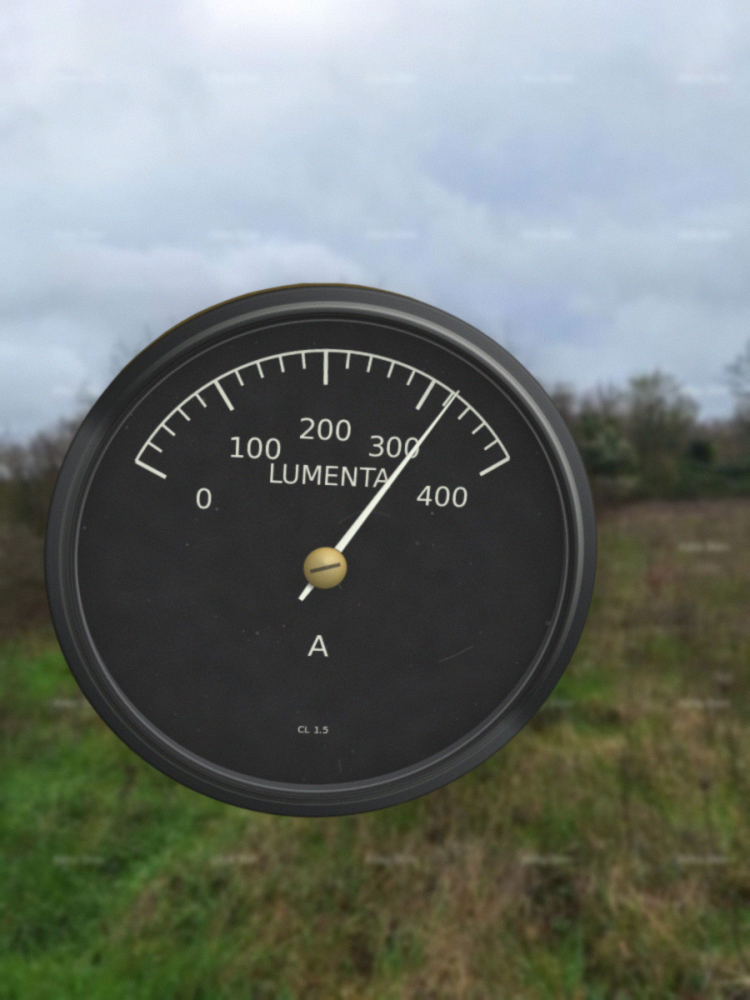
320 A
